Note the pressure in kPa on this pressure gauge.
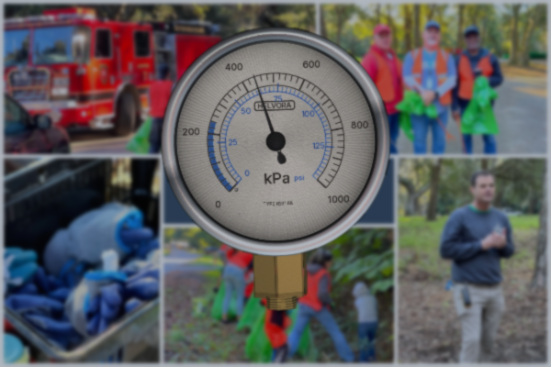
440 kPa
